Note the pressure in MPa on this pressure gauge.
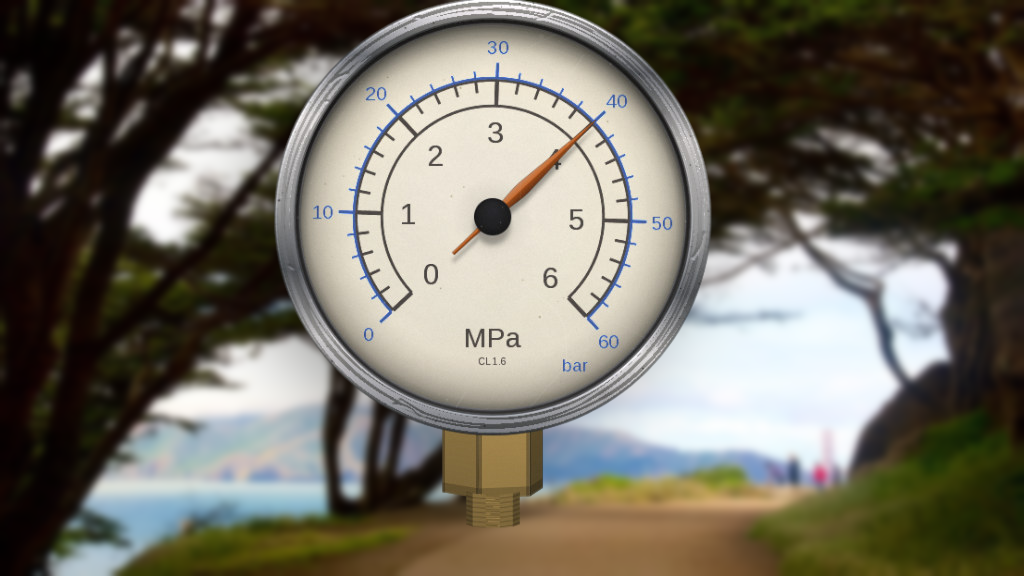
4 MPa
